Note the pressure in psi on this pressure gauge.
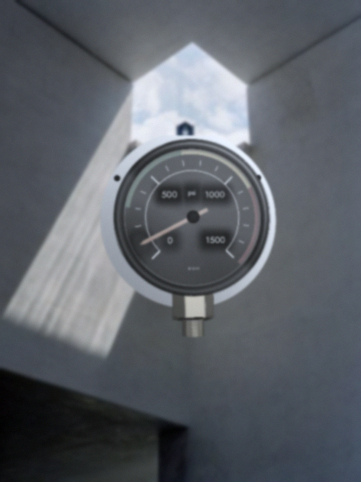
100 psi
